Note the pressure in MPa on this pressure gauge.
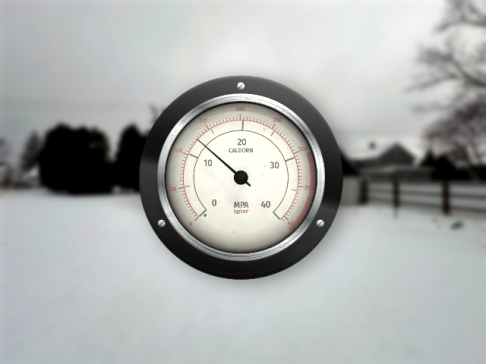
12.5 MPa
